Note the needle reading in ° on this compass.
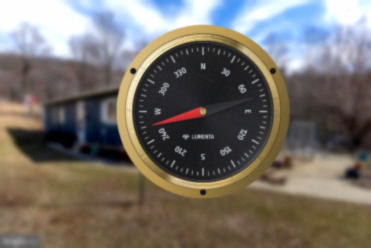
255 °
